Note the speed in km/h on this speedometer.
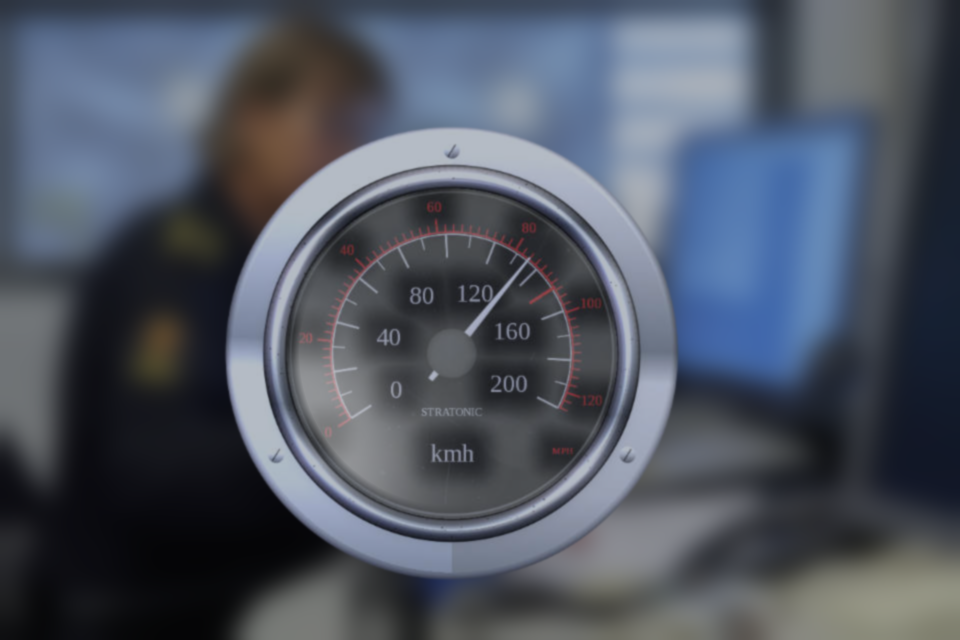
135 km/h
